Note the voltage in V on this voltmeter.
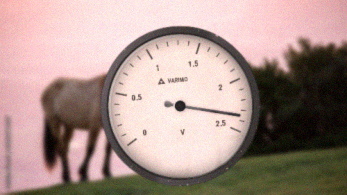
2.35 V
